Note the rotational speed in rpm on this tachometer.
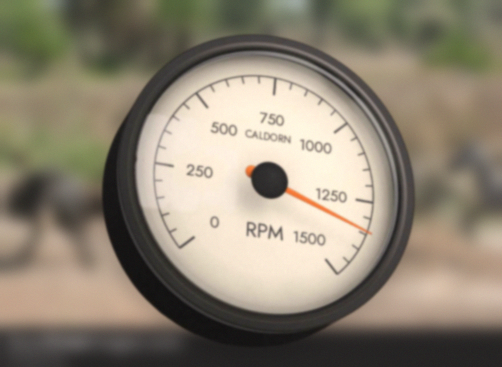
1350 rpm
